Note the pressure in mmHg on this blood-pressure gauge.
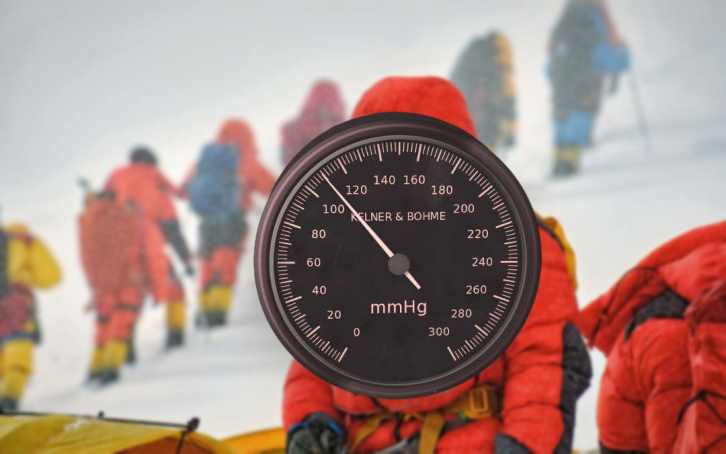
110 mmHg
